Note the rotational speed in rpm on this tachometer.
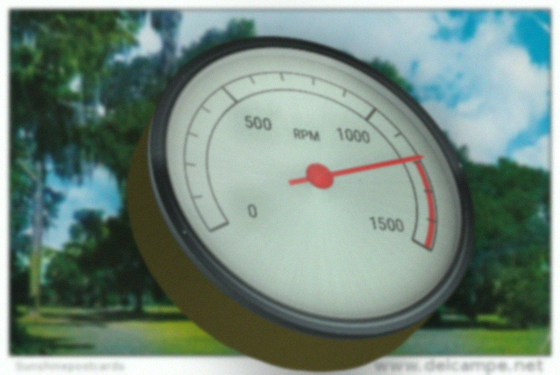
1200 rpm
